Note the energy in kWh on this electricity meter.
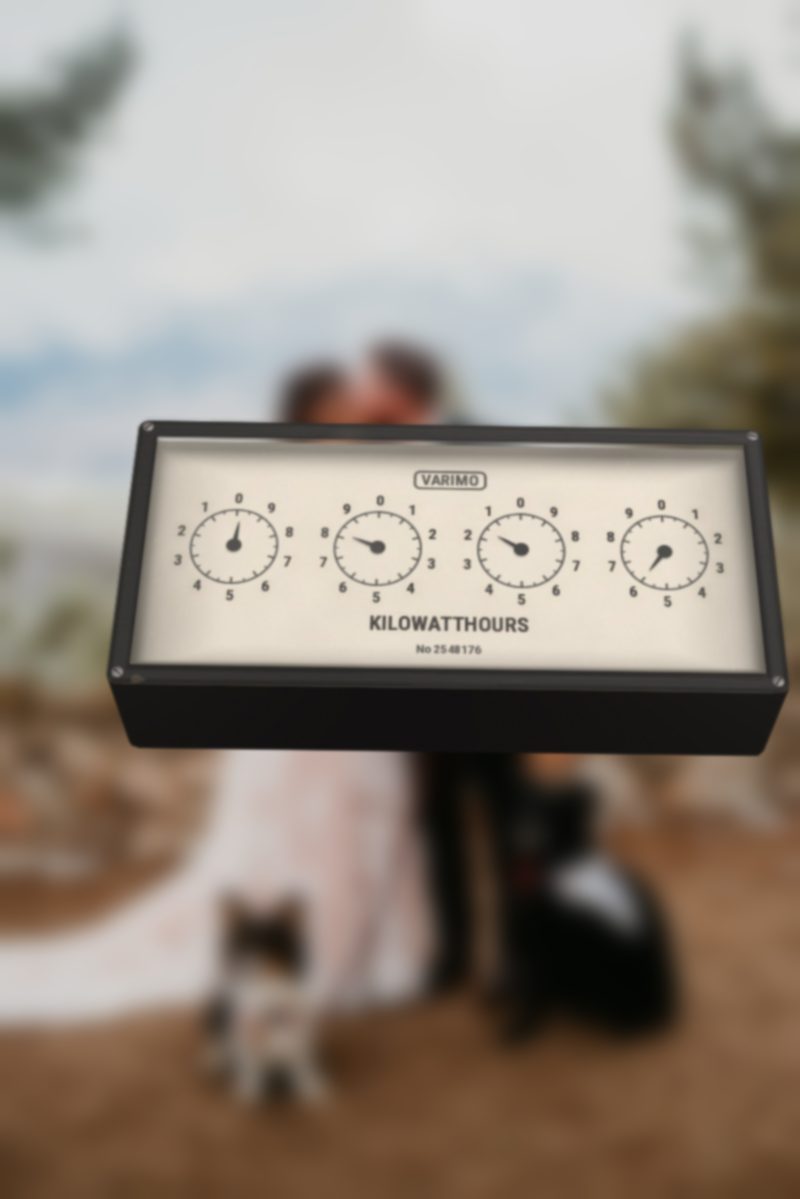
9816 kWh
